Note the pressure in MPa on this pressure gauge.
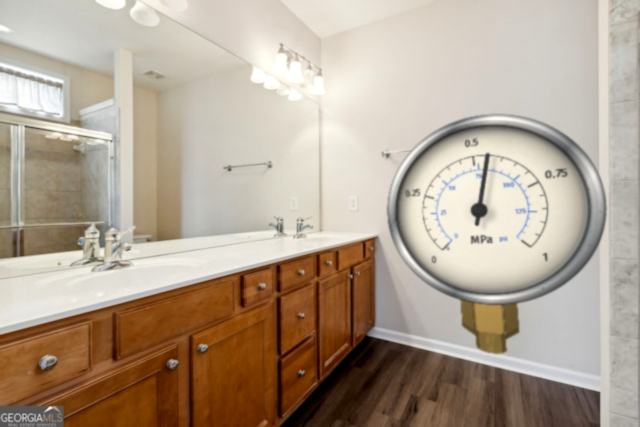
0.55 MPa
